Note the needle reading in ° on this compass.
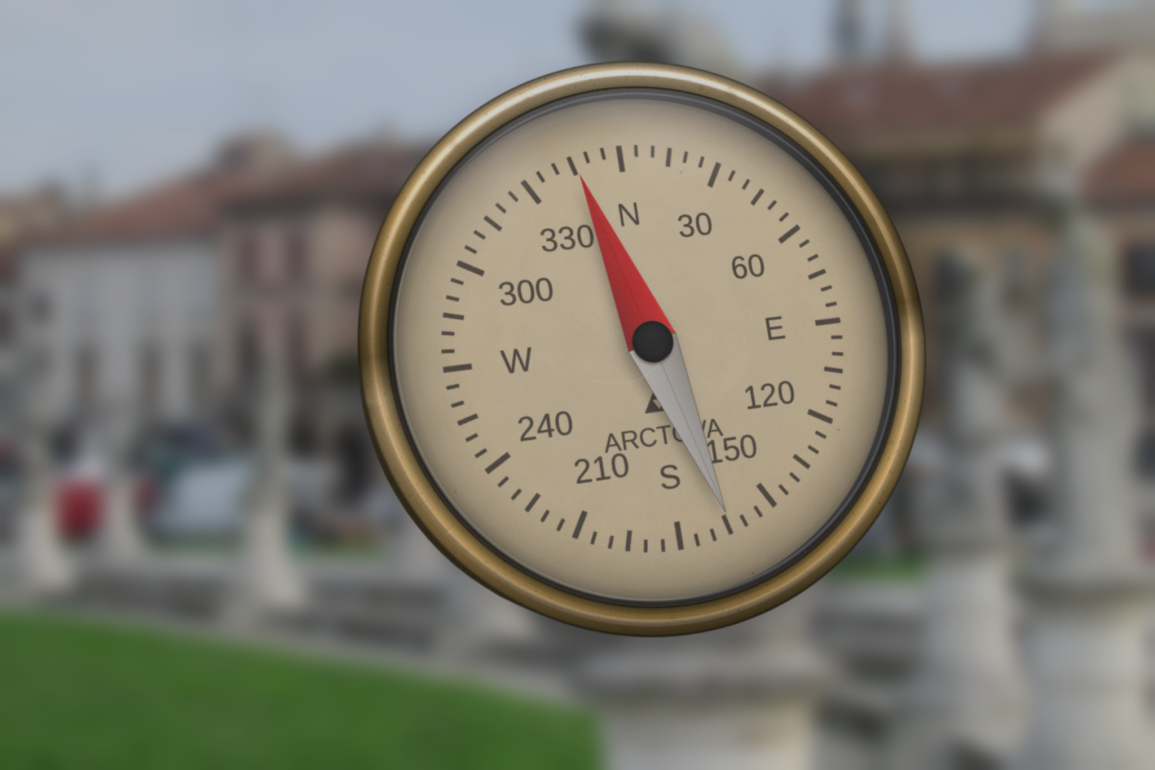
345 °
